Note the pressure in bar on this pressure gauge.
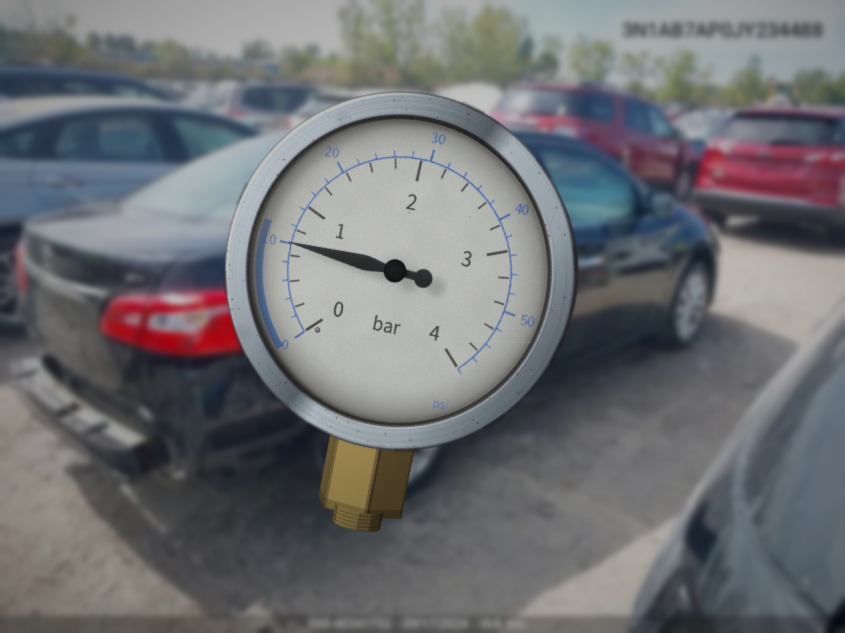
0.7 bar
